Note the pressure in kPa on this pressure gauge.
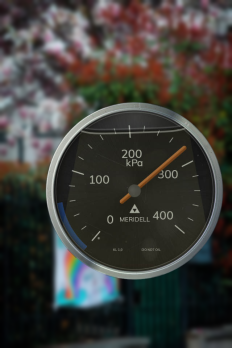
280 kPa
